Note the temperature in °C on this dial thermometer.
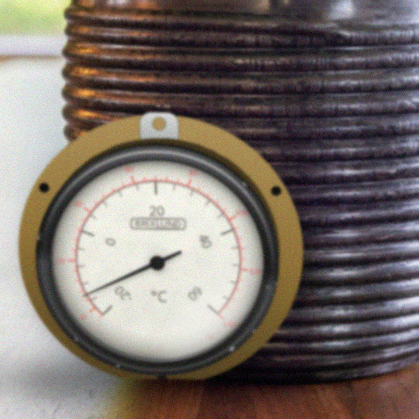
-14 °C
